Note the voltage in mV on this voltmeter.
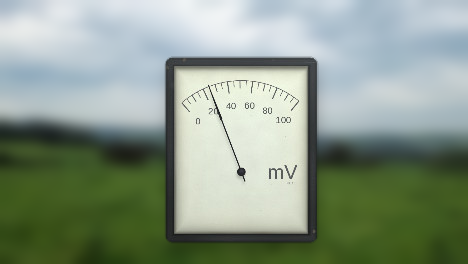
25 mV
